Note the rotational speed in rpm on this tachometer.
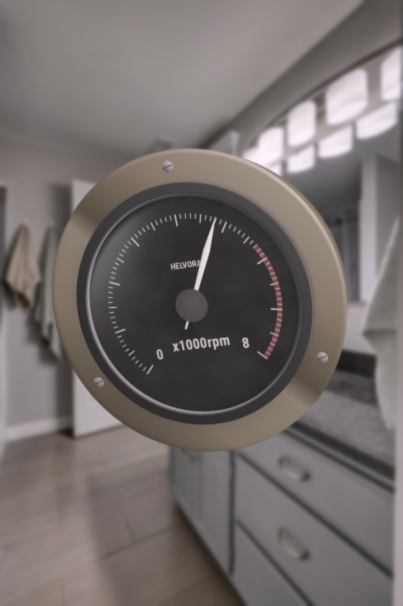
4800 rpm
